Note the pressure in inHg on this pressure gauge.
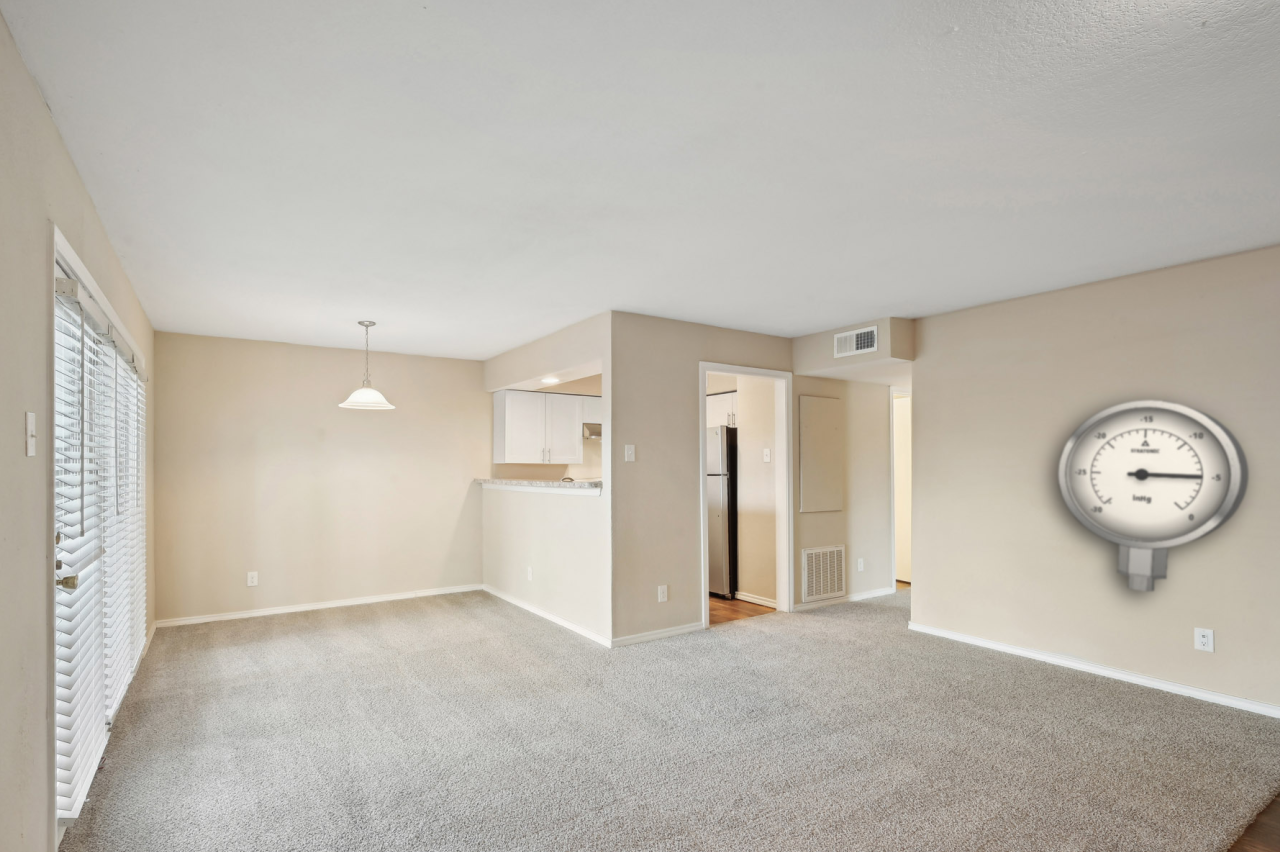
-5 inHg
